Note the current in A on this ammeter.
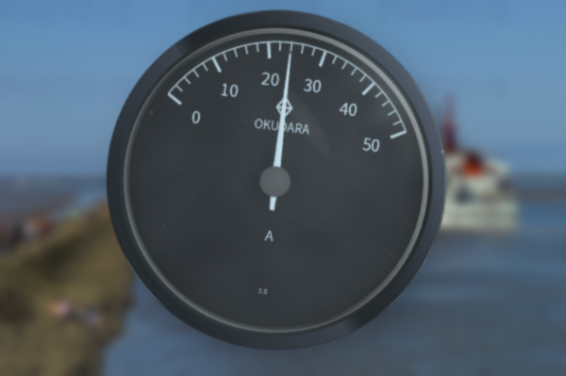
24 A
